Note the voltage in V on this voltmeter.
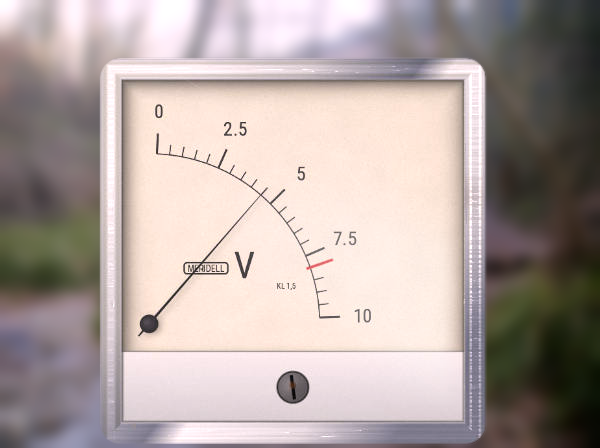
4.5 V
